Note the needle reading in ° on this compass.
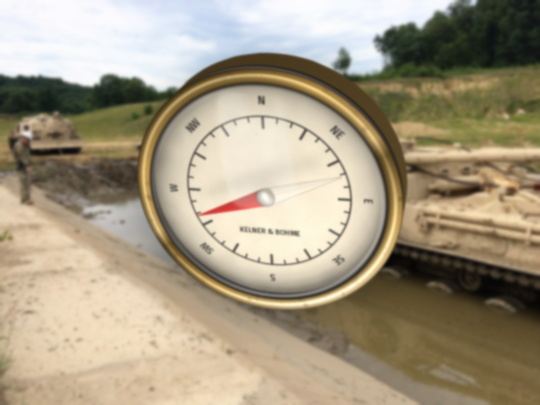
250 °
